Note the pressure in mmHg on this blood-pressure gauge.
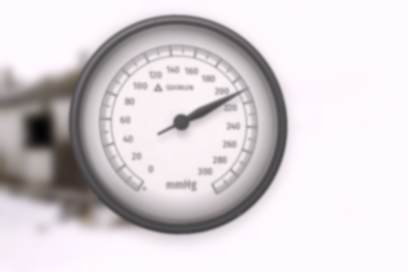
210 mmHg
